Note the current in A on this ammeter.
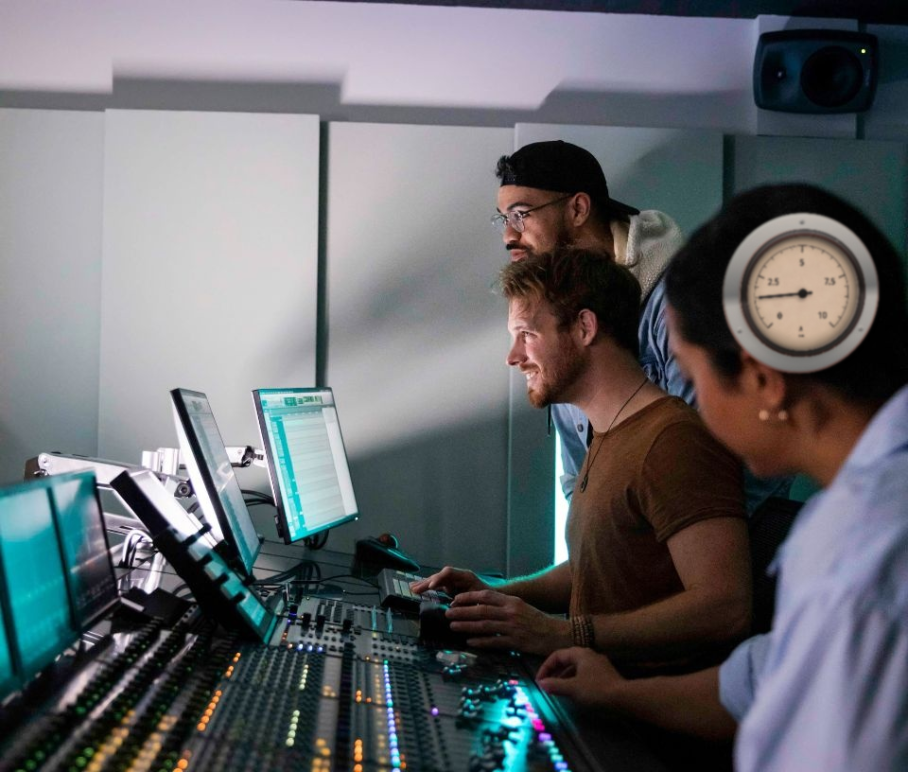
1.5 A
